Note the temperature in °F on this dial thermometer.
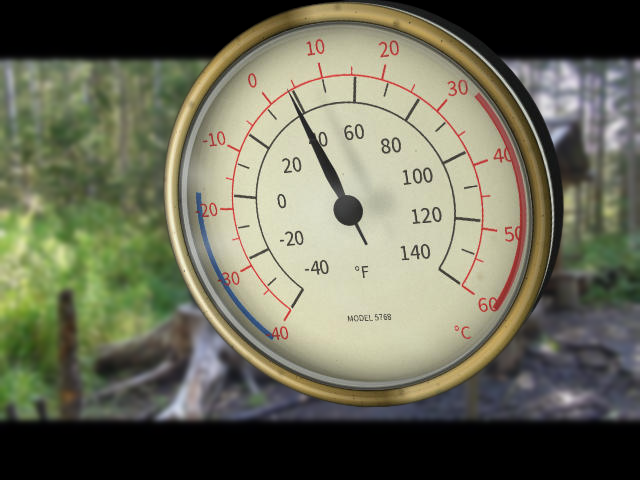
40 °F
